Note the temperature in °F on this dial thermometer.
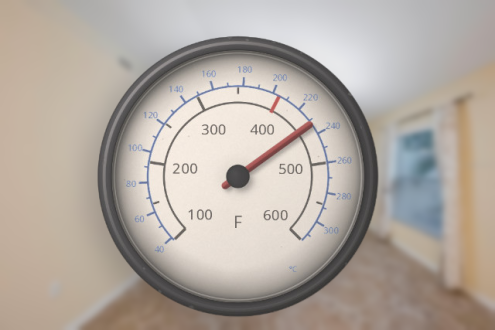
450 °F
